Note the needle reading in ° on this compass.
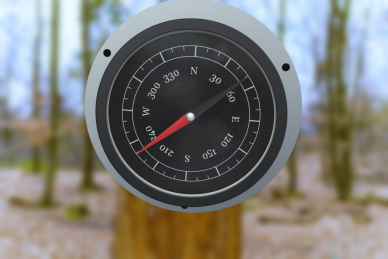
230 °
